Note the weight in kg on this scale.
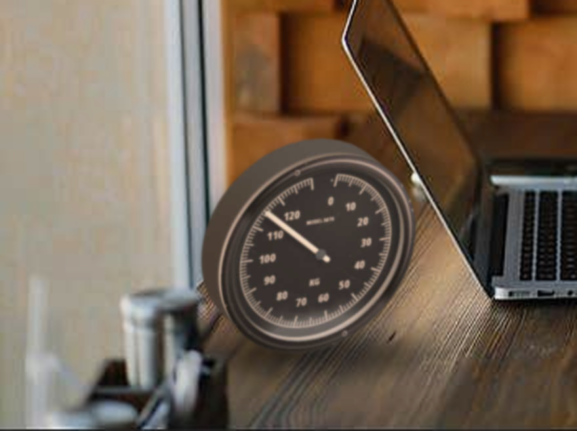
115 kg
